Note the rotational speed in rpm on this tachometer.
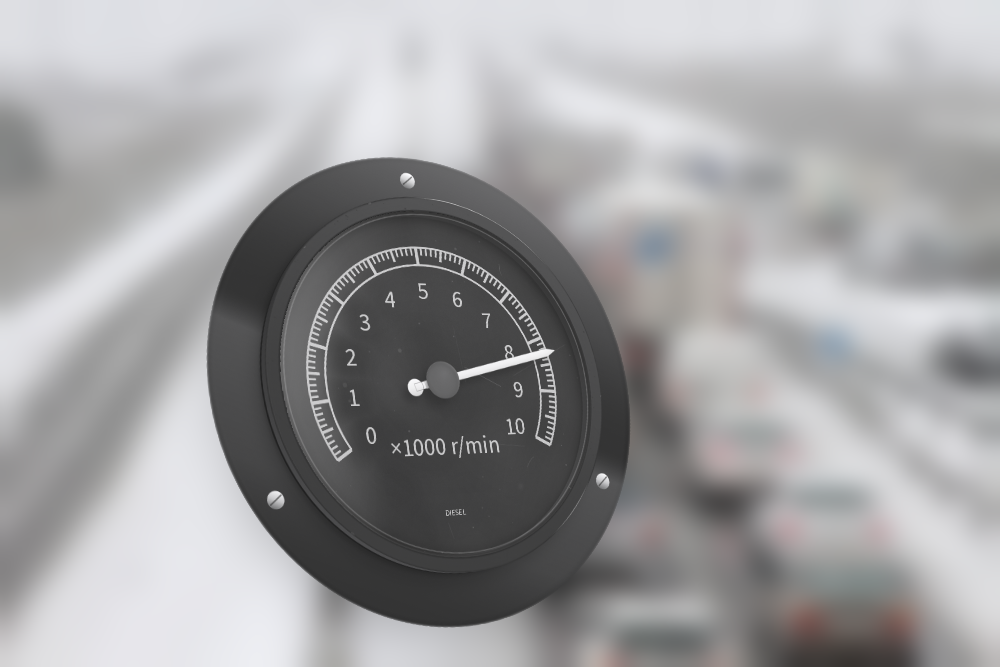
8300 rpm
